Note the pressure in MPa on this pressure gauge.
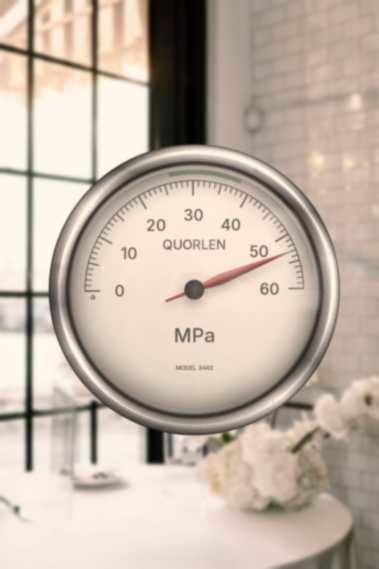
53 MPa
